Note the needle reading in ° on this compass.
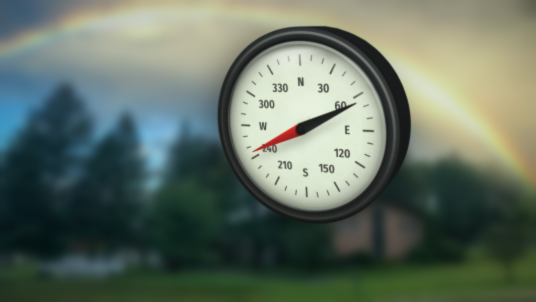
245 °
